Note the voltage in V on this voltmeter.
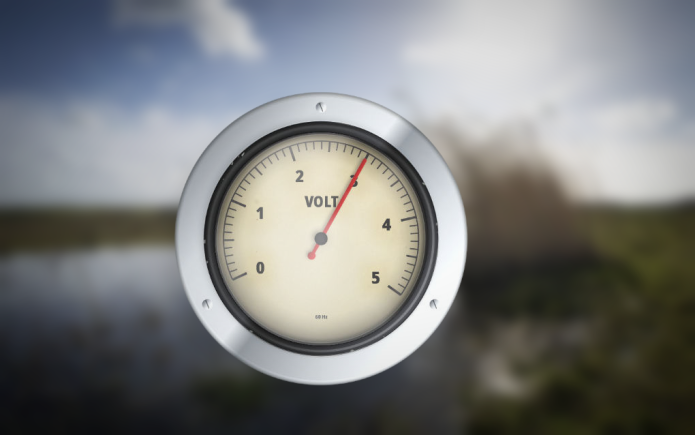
3 V
